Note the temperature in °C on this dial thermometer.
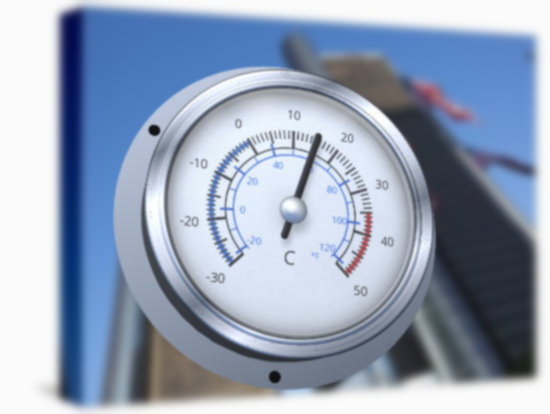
15 °C
